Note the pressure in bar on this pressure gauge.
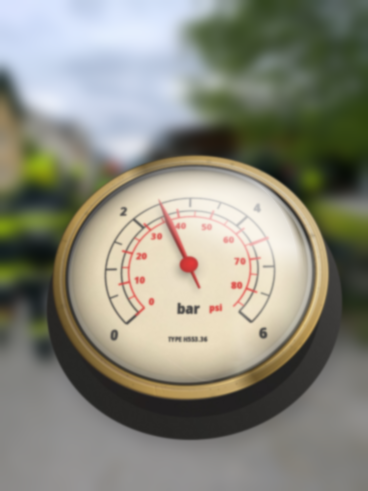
2.5 bar
